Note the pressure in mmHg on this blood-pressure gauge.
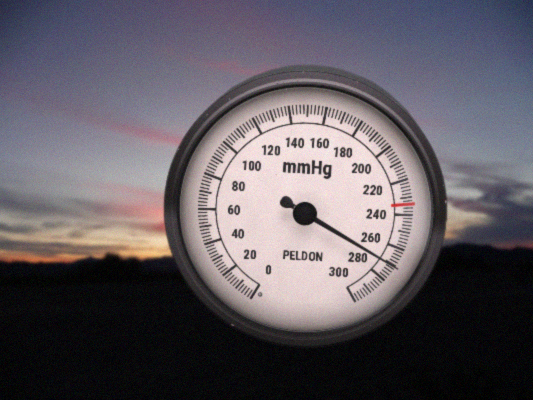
270 mmHg
